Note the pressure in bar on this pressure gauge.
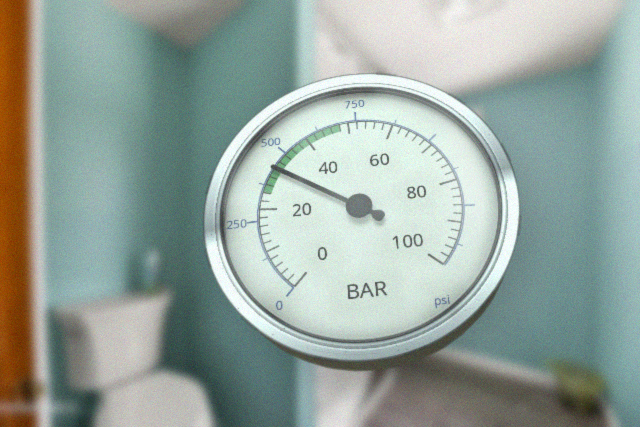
30 bar
